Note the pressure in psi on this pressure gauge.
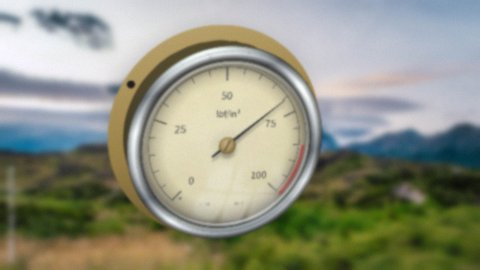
70 psi
